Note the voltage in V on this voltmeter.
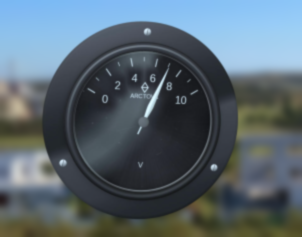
7 V
